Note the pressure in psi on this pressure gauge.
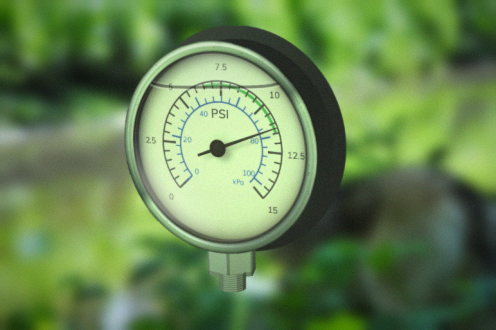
11.25 psi
